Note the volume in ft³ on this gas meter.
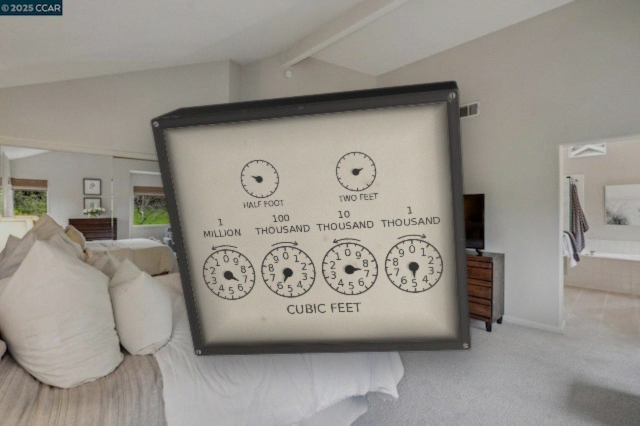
657500 ft³
